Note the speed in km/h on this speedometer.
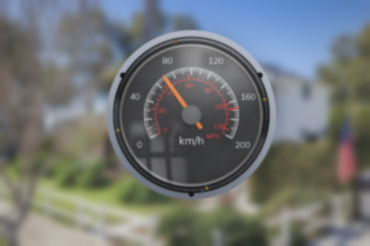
70 km/h
